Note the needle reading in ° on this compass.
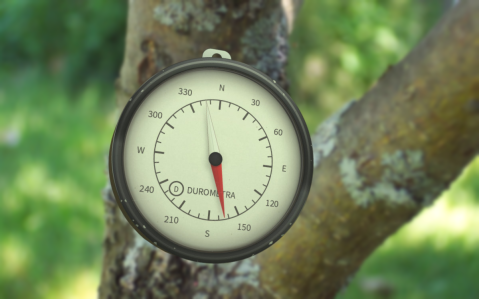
165 °
